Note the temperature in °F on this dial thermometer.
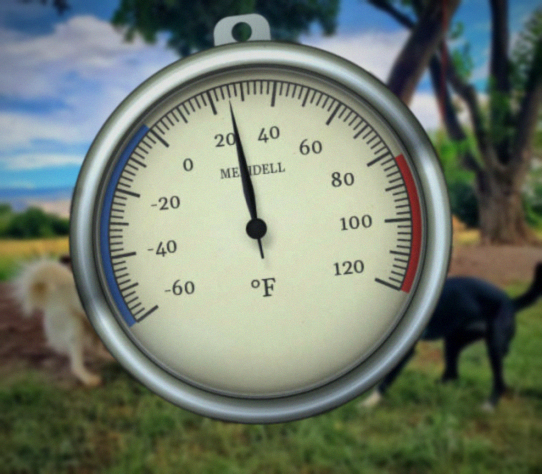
26 °F
